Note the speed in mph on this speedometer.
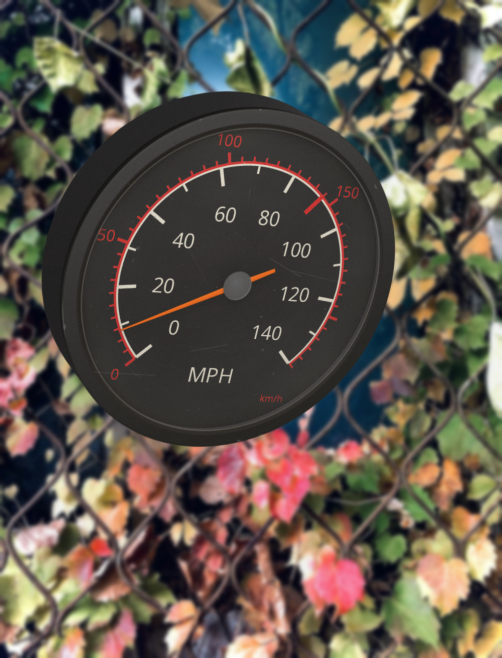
10 mph
